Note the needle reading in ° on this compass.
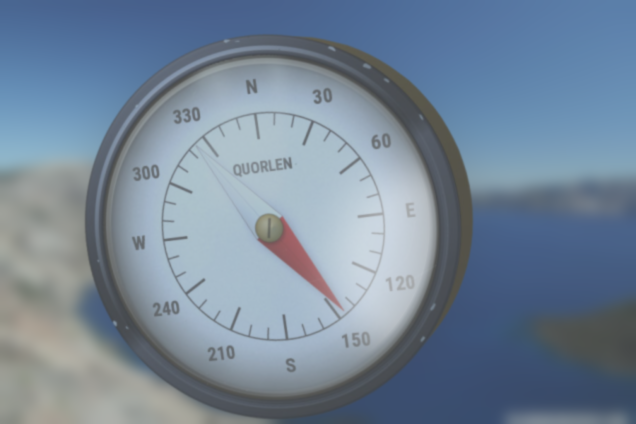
145 °
